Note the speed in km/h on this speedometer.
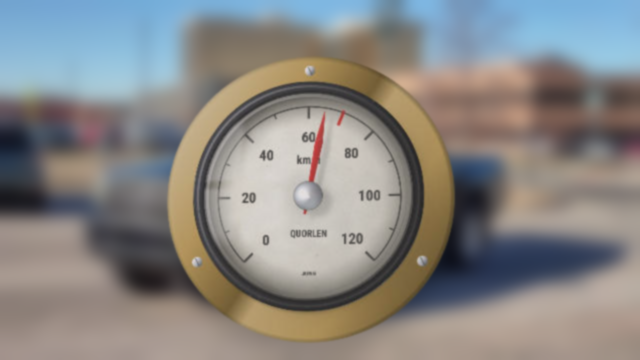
65 km/h
